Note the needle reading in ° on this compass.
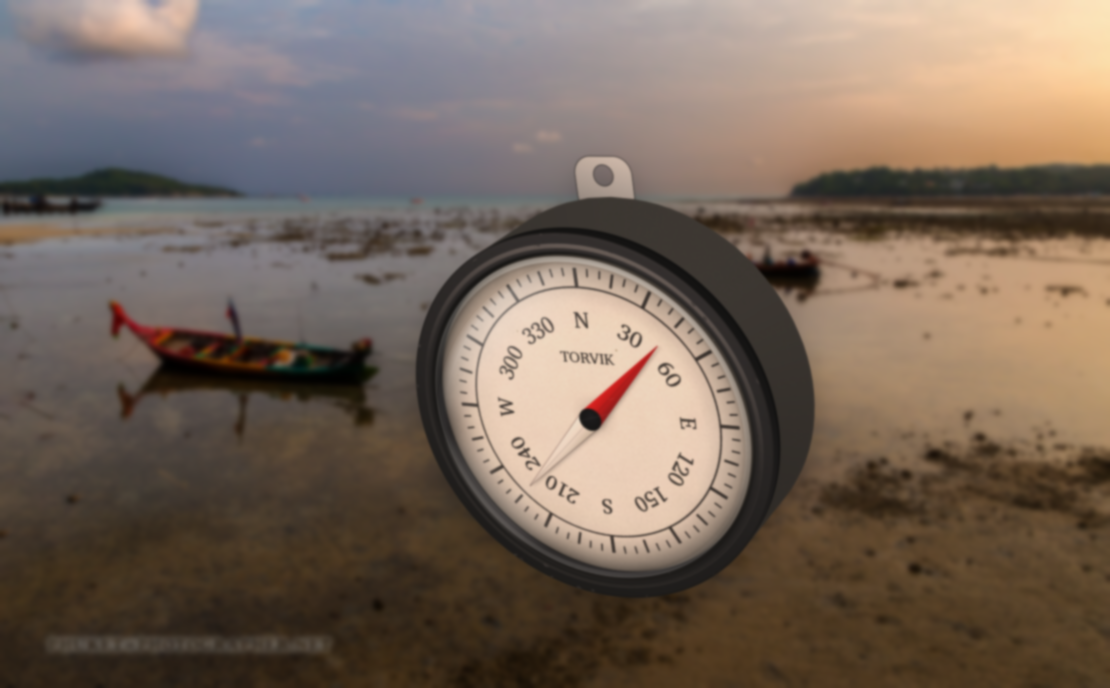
45 °
